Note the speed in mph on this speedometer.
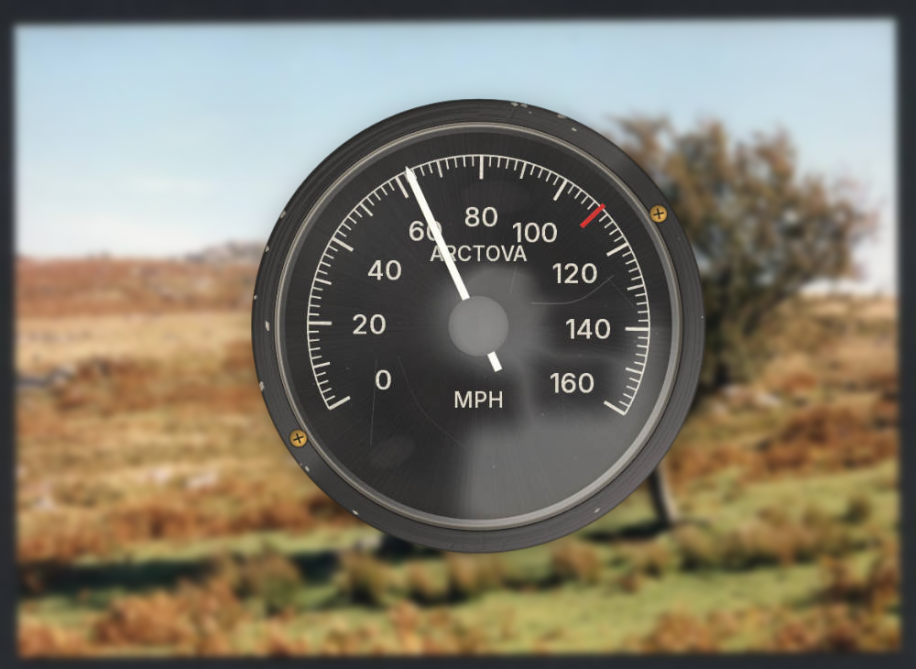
63 mph
